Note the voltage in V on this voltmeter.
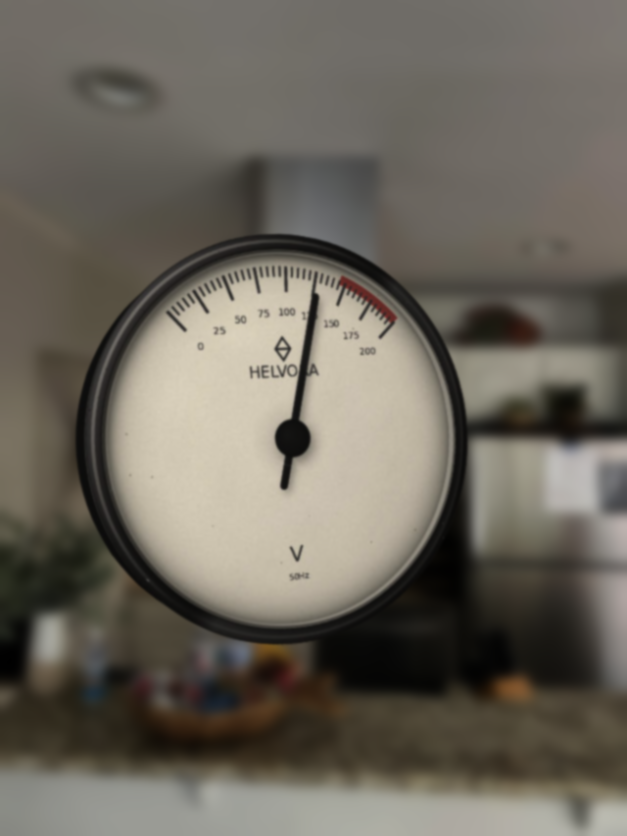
125 V
